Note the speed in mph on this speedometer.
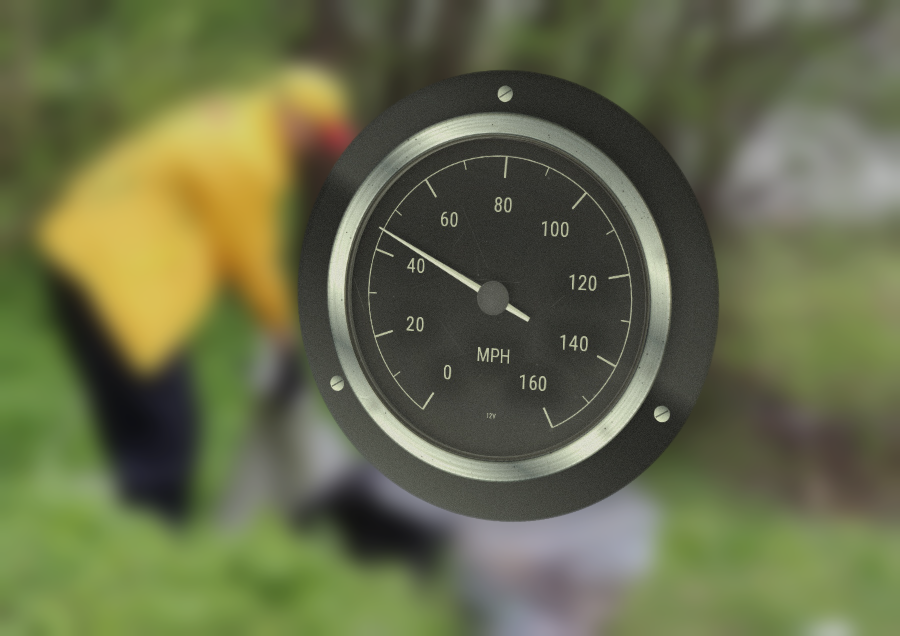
45 mph
